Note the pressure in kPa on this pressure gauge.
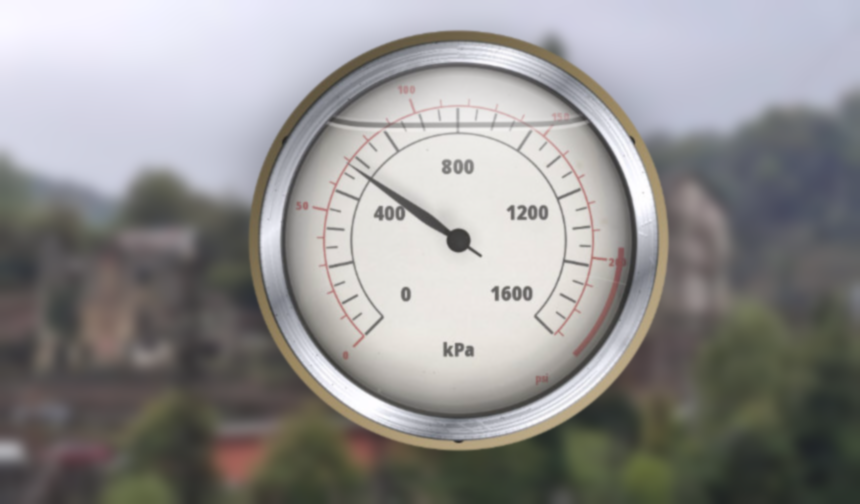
475 kPa
